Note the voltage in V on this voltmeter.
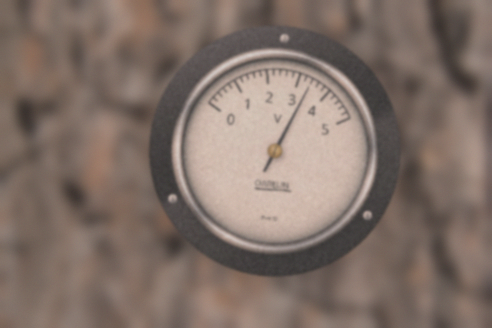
3.4 V
